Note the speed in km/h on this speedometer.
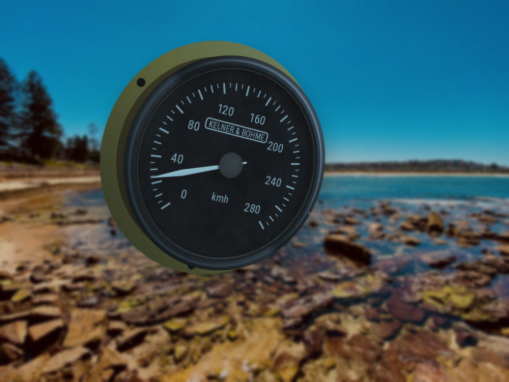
25 km/h
